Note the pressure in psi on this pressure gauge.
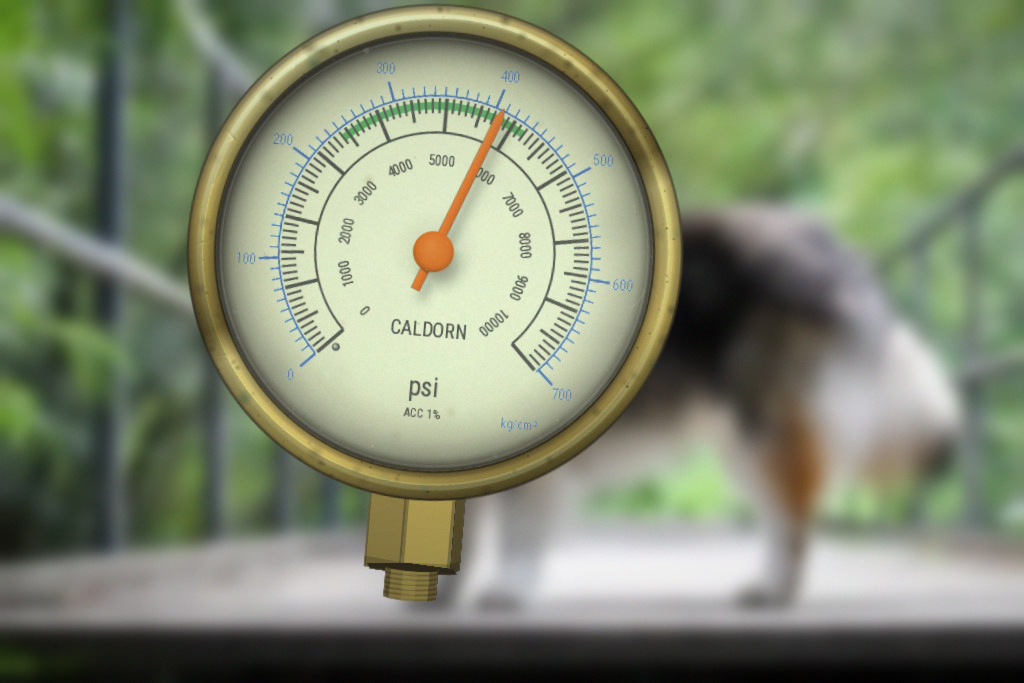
5800 psi
